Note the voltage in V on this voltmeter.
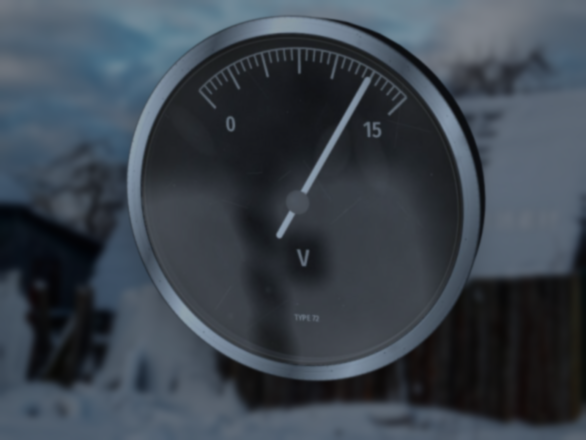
12.5 V
